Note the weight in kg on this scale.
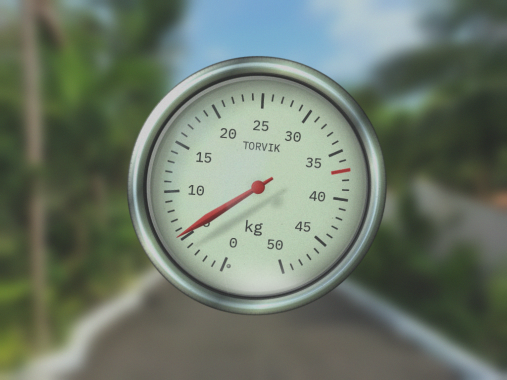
5.5 kg
